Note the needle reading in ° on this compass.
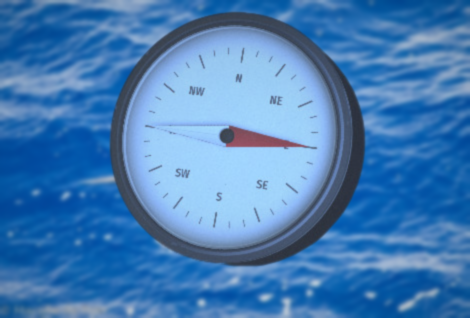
90 °
